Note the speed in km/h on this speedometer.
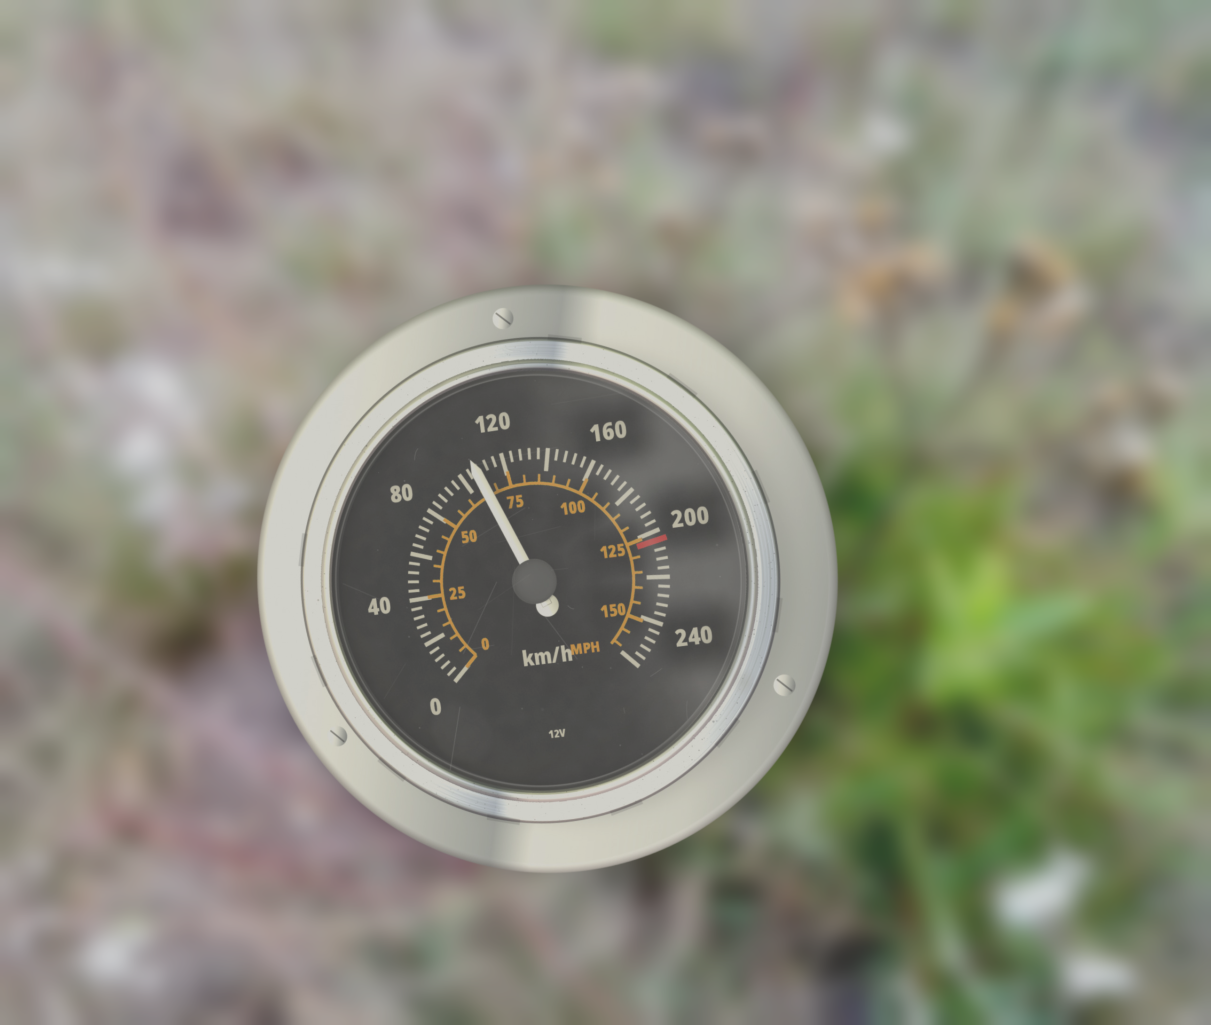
108 km/h
